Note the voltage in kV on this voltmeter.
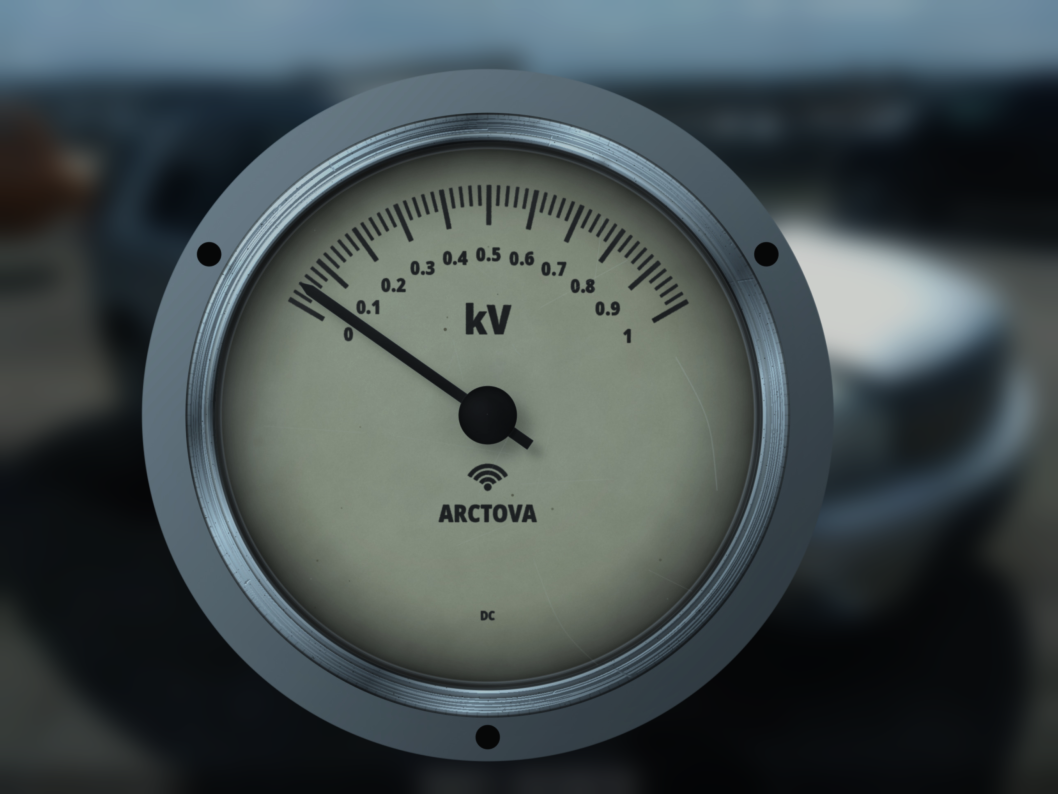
0.04 kV
